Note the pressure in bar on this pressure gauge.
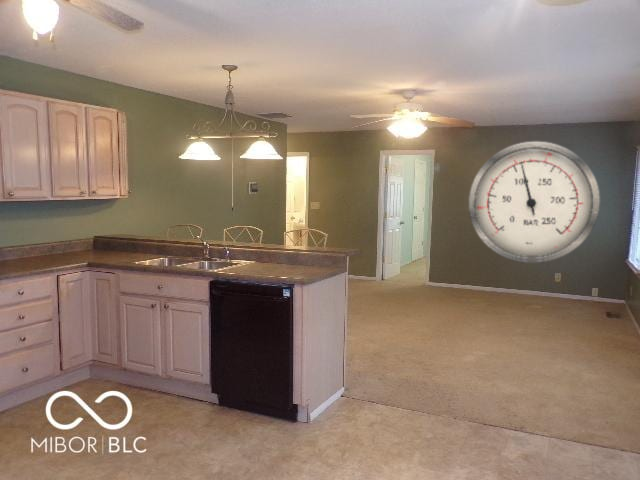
110 bar
